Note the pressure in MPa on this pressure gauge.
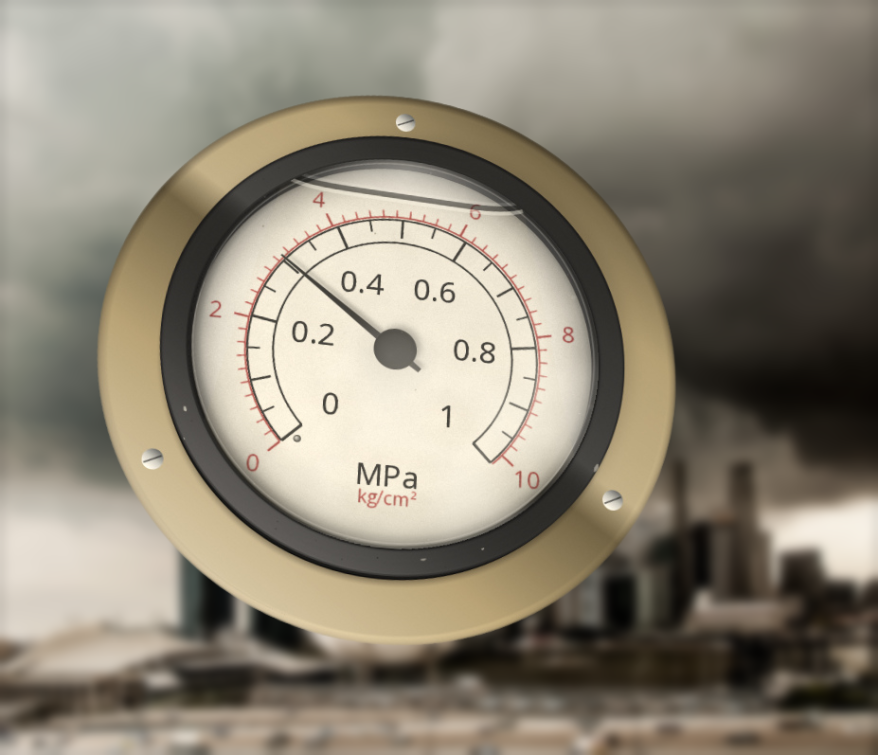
0.3 MPa
